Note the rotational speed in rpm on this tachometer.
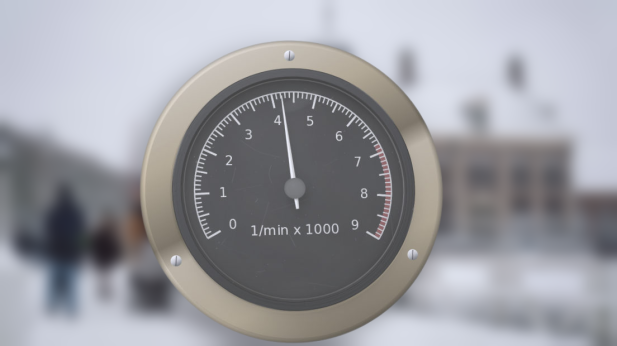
4200 rpm
